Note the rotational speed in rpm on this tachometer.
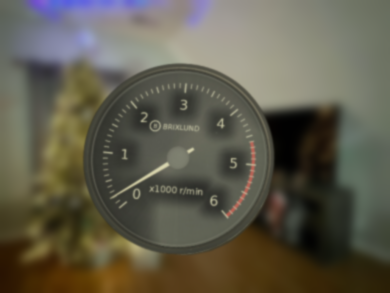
200 rpm
